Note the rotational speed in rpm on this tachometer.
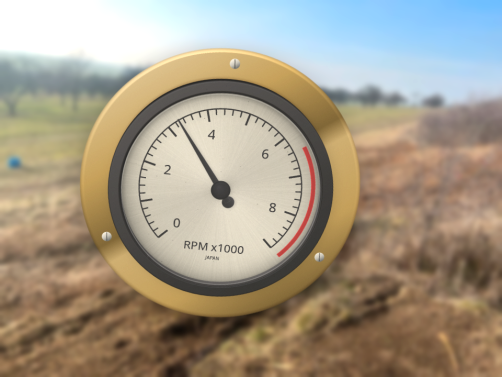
3300 rpm
